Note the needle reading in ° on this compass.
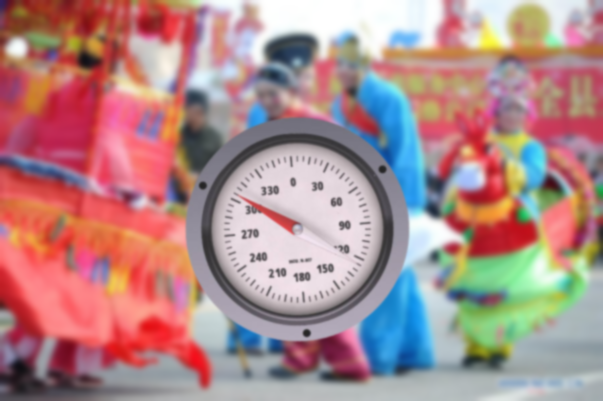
305 °
